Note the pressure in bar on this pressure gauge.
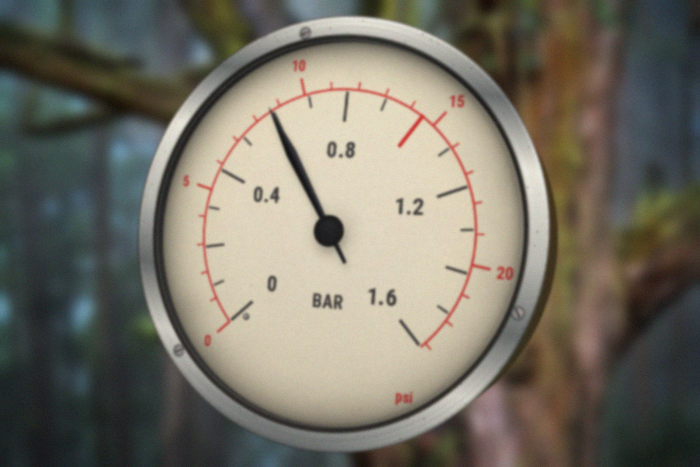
0.6 bar
